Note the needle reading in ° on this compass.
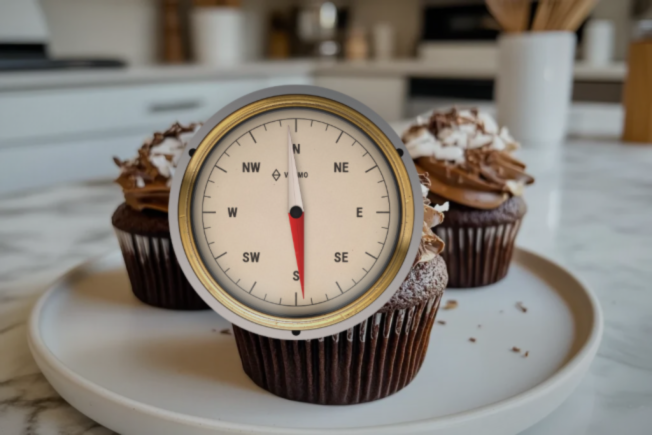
175 °
